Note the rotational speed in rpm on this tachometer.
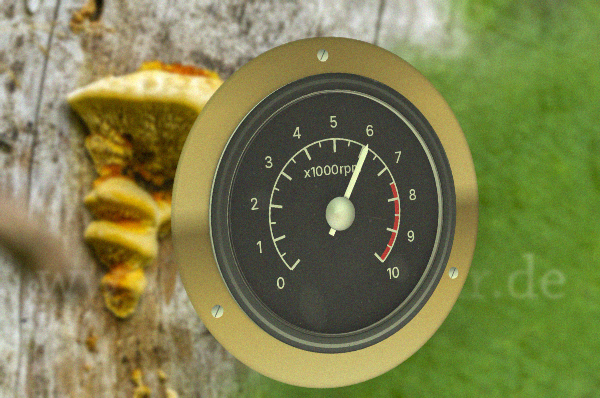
6000 rpm
